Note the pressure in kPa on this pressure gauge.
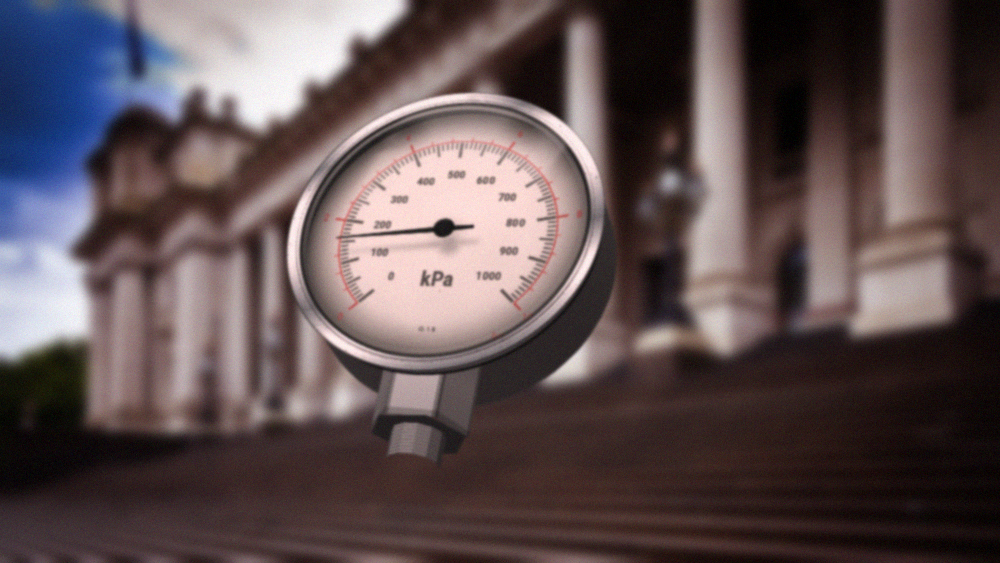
150 kPa
